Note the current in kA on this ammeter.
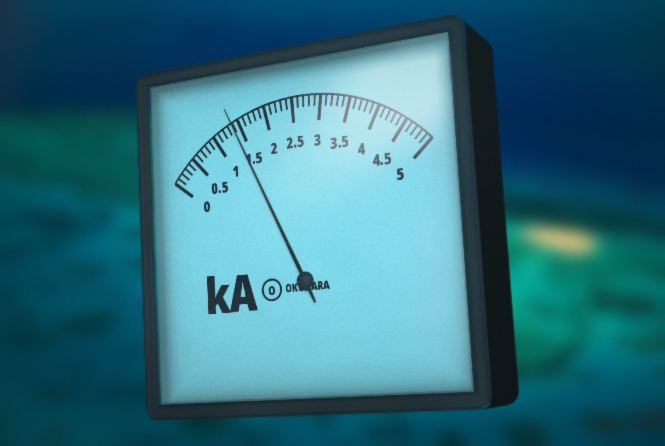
1.4 kA
